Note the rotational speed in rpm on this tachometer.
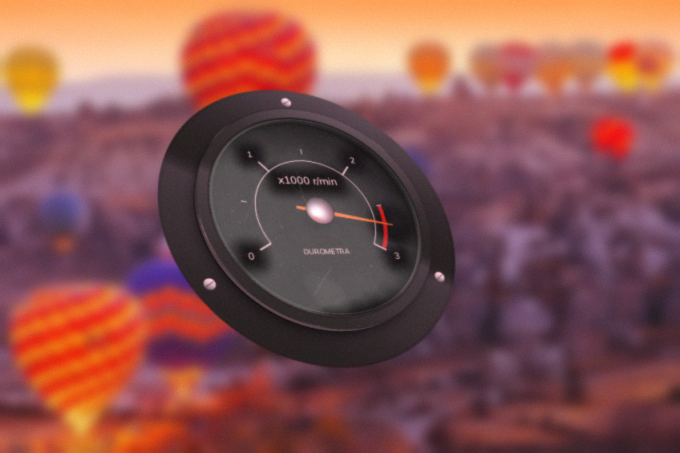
2750 rpm
